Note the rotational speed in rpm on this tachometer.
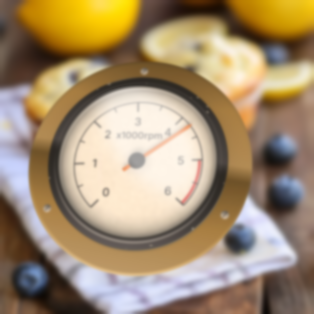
4250 rpm
